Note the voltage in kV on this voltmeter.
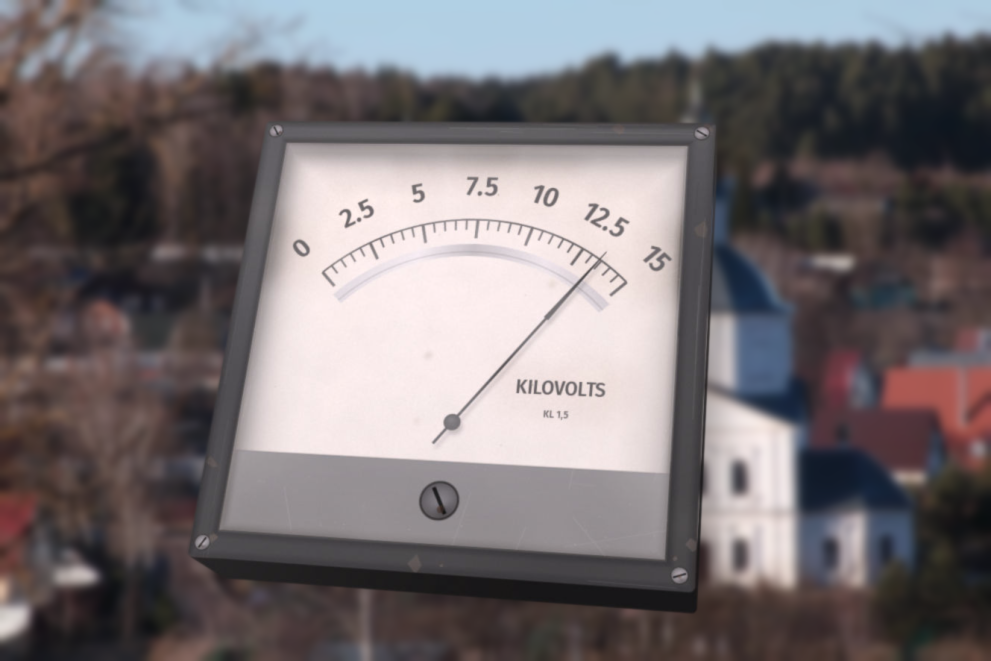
13.5 kV
